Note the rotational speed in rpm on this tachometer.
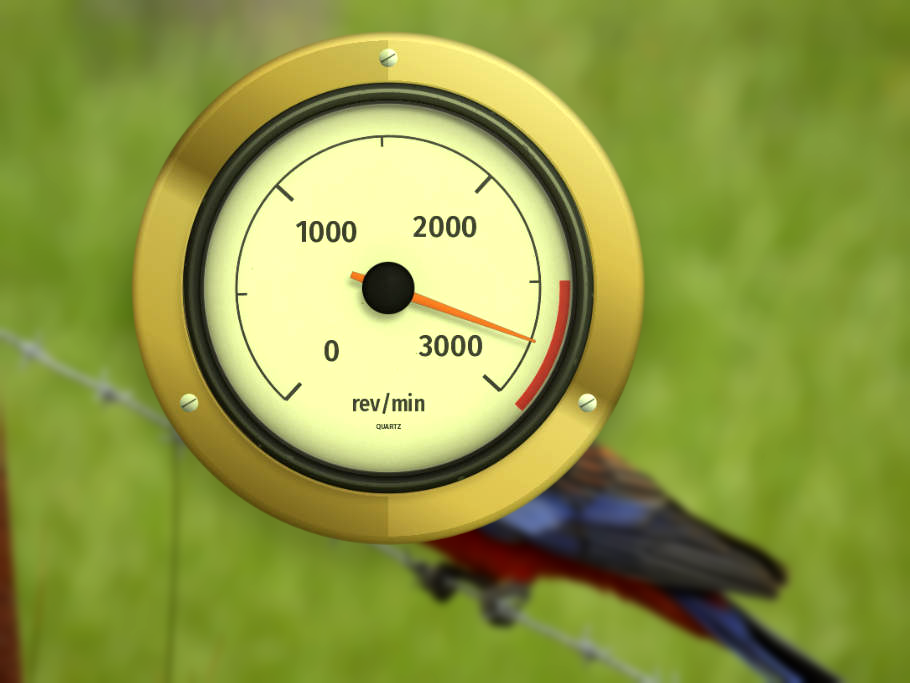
2750 rpm
